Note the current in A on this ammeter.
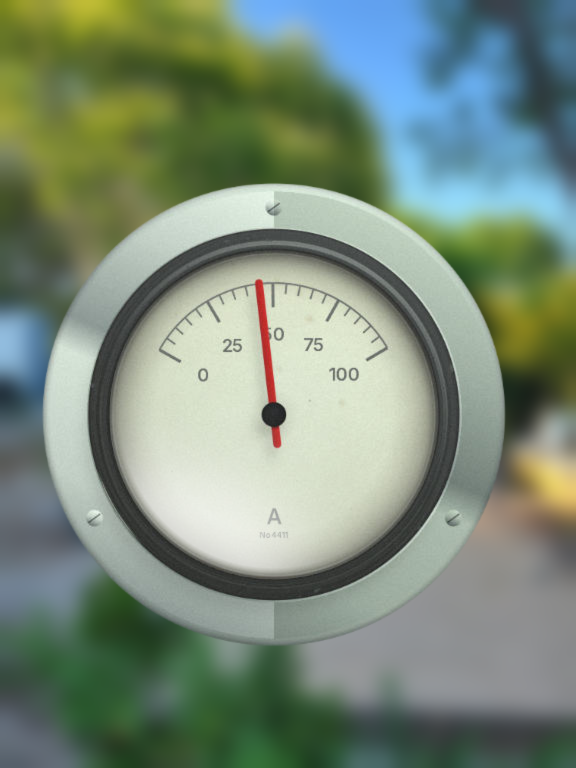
45 A
